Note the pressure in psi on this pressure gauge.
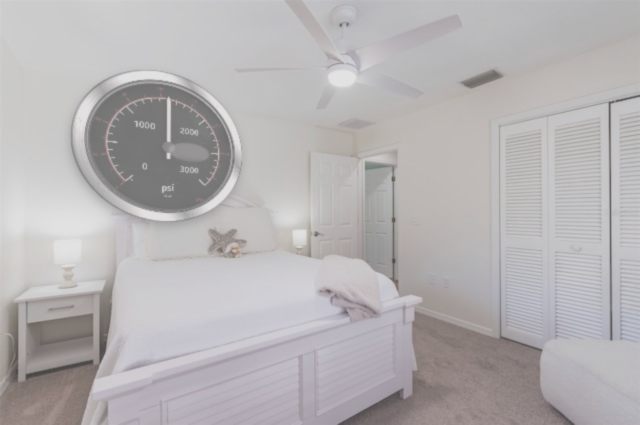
1500 psi
